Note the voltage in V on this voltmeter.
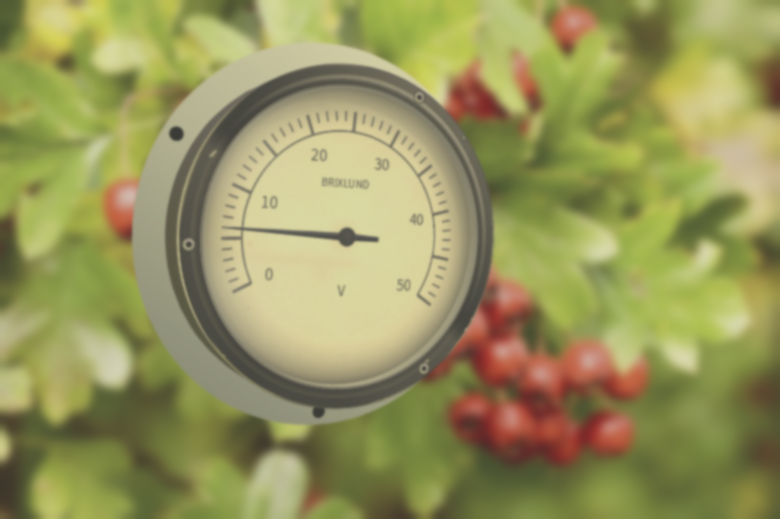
6 V
